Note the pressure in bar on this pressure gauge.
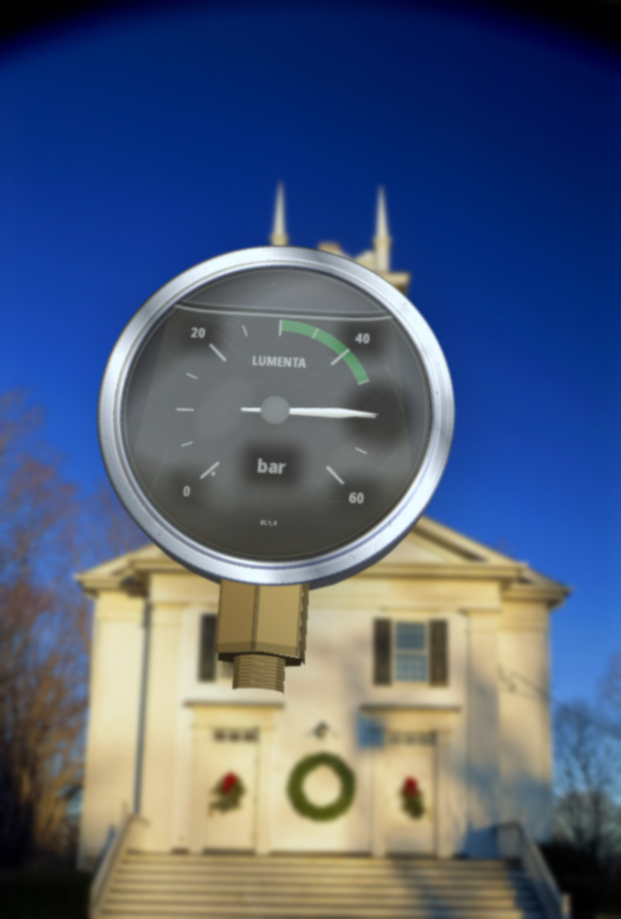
50 bar
